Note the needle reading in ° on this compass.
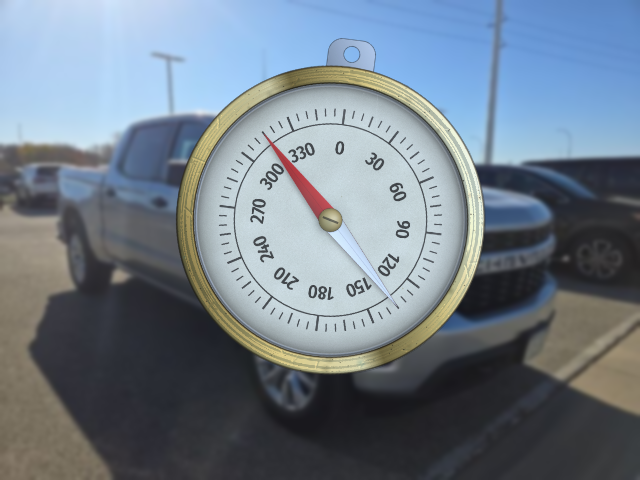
315 °
